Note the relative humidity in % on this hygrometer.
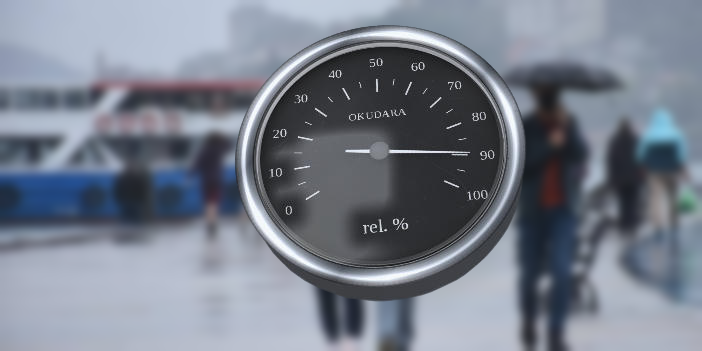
90 %
